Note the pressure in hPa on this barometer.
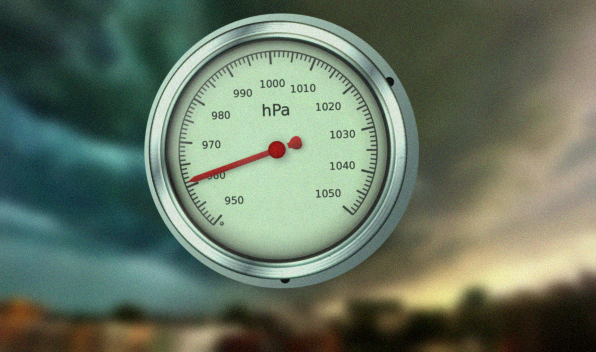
961 hPa
